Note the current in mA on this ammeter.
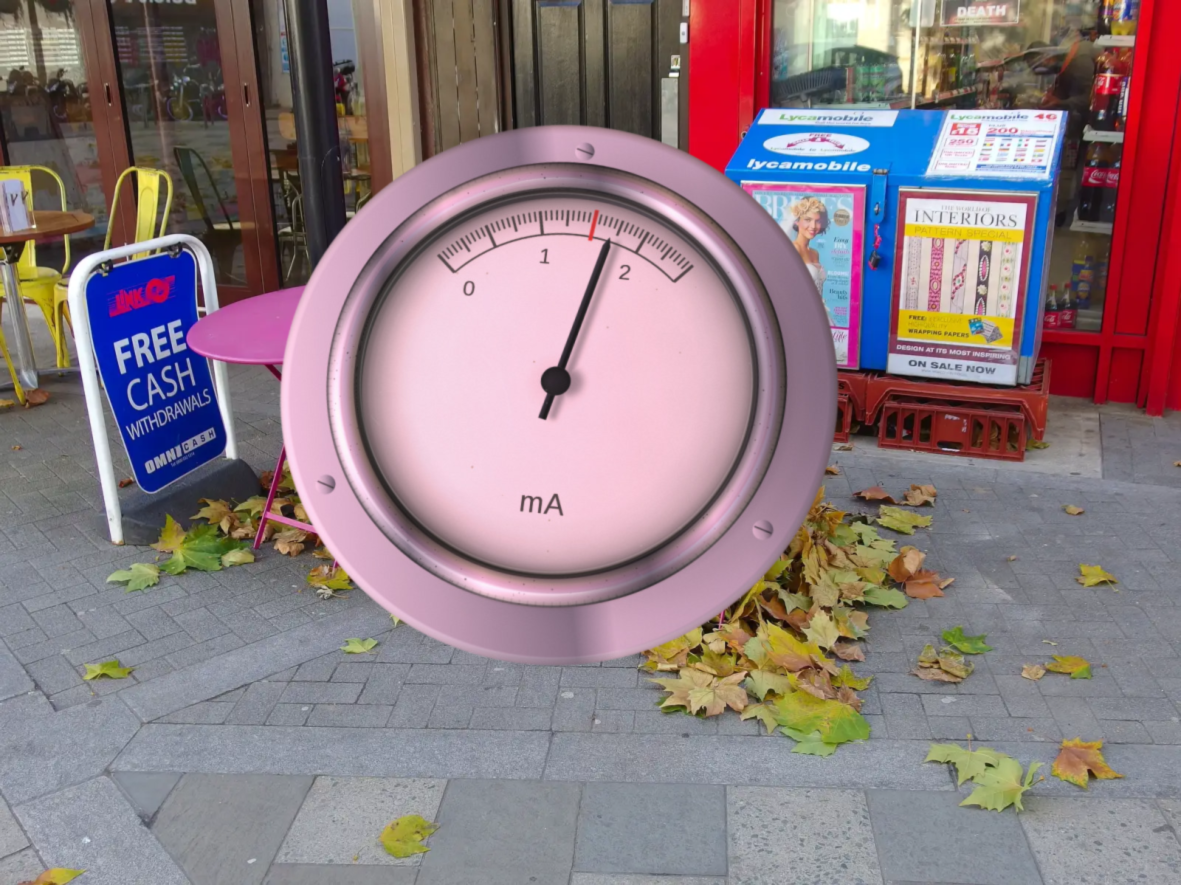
1.7 mA
